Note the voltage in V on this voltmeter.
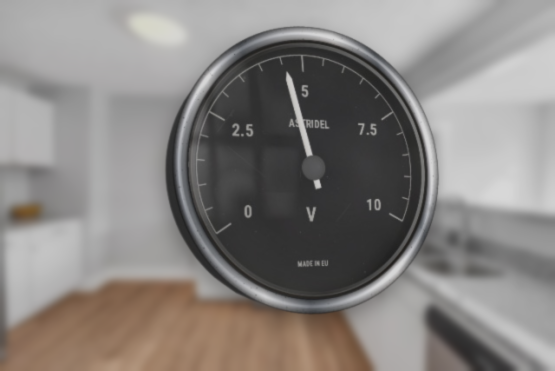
4.5 V
